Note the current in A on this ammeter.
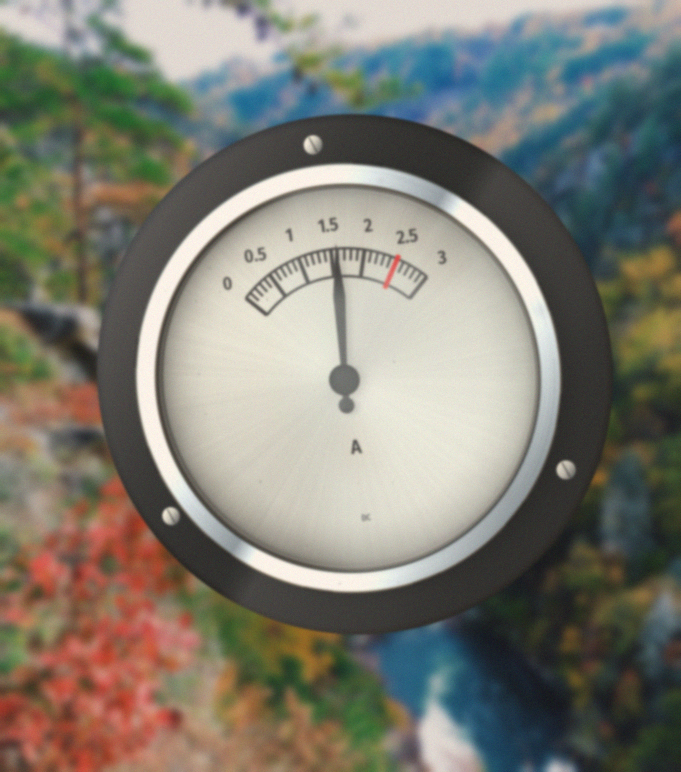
1.6 A
